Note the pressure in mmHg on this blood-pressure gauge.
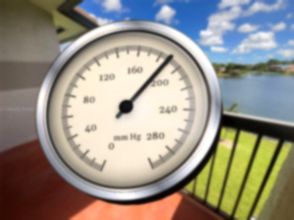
190 mmHg
